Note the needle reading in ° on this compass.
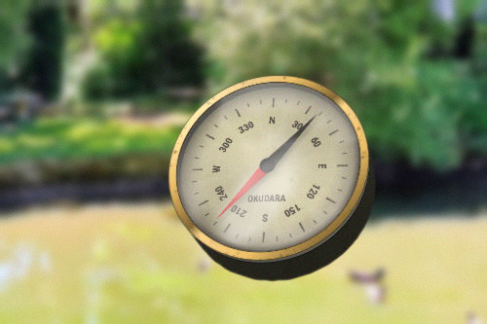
220 °
